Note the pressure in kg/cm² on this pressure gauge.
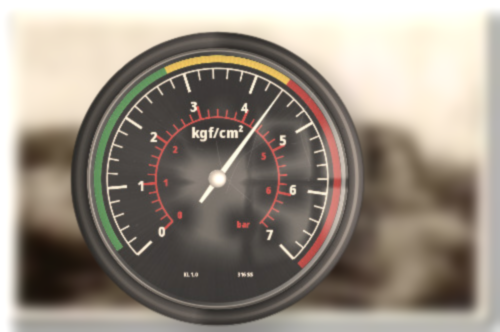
4.4 kg/cm²
